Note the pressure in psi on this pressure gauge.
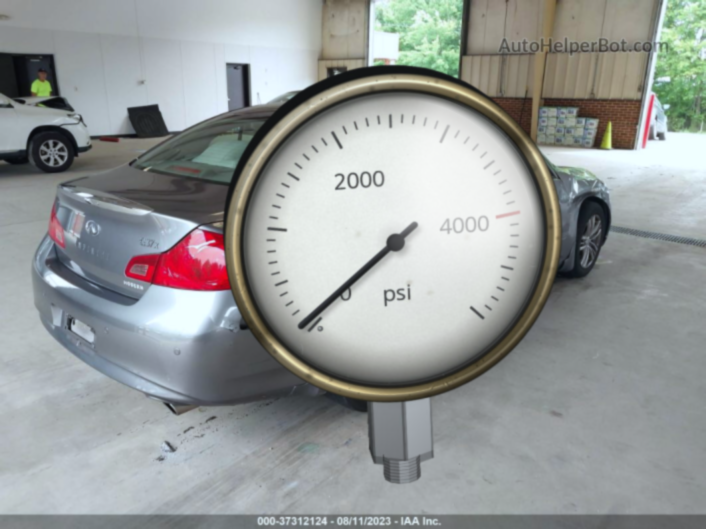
100 psi
